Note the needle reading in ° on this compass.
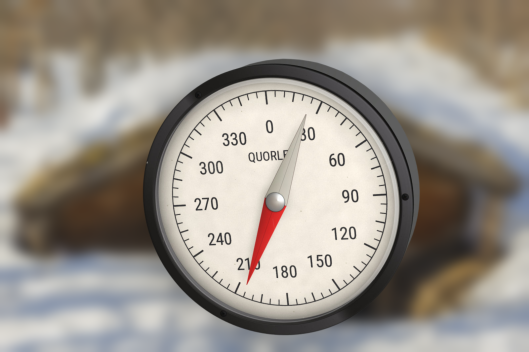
205 °
